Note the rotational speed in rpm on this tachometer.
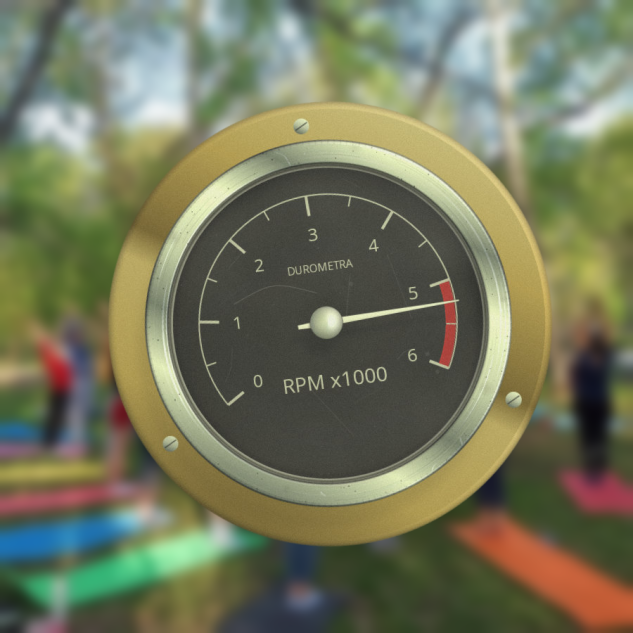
5250 rpm
